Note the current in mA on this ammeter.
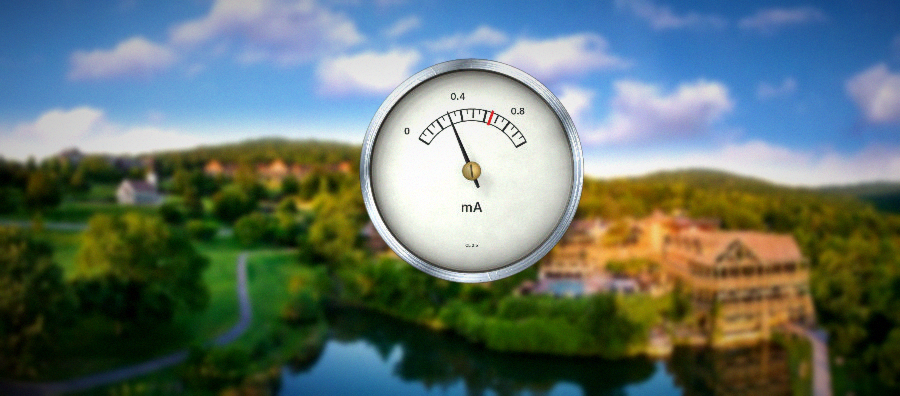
0.3 mA
